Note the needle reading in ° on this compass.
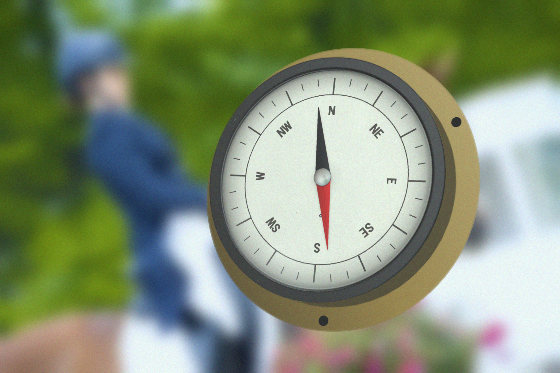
170 °
